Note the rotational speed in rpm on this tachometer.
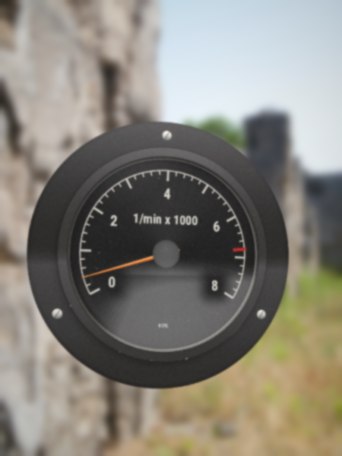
400 rpm
